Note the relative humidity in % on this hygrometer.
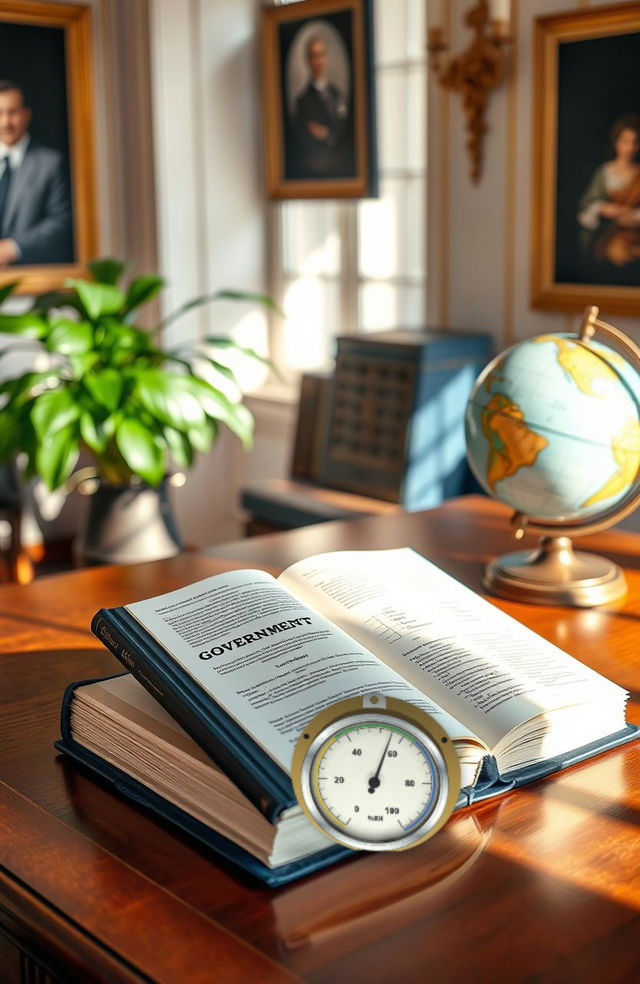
56 %
